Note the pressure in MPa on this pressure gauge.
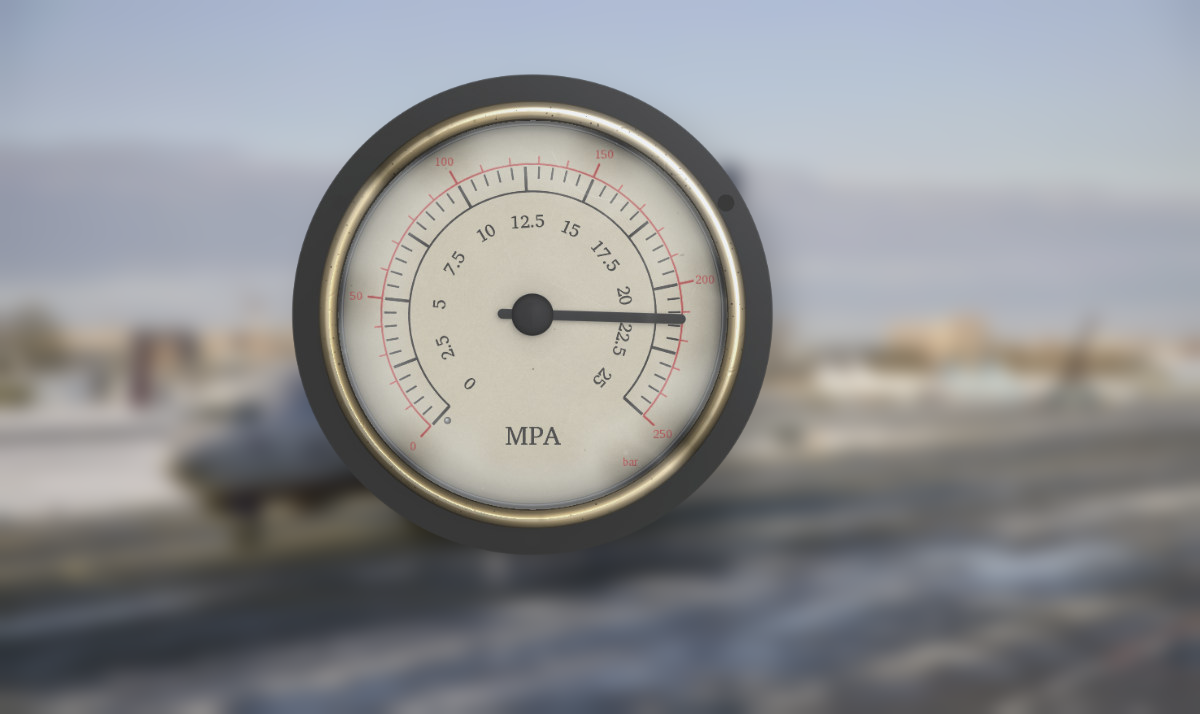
21.25 MPa
